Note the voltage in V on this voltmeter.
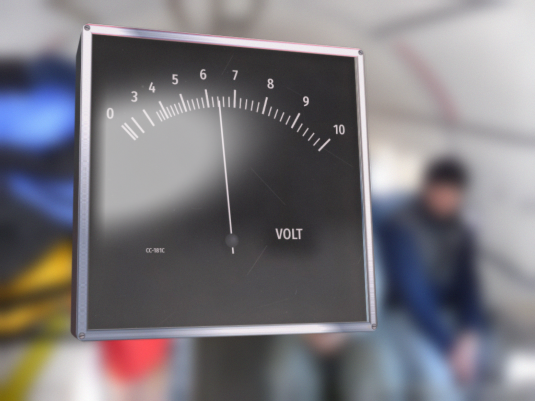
6.4 V
